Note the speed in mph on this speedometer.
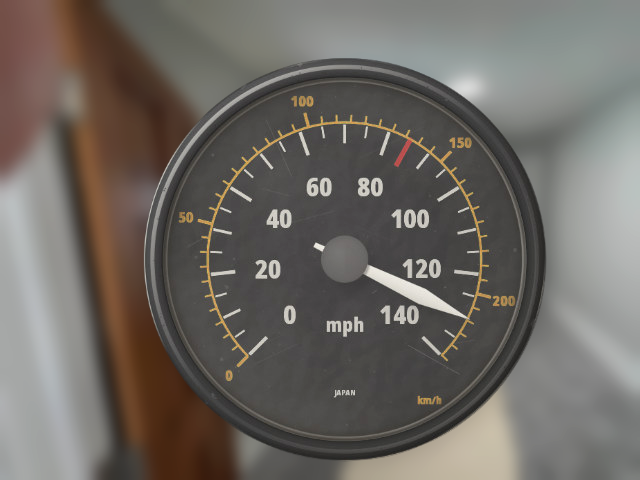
130 mph
